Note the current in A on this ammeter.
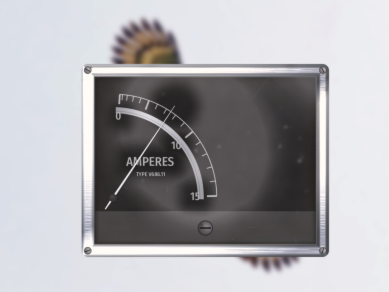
7.5 A
